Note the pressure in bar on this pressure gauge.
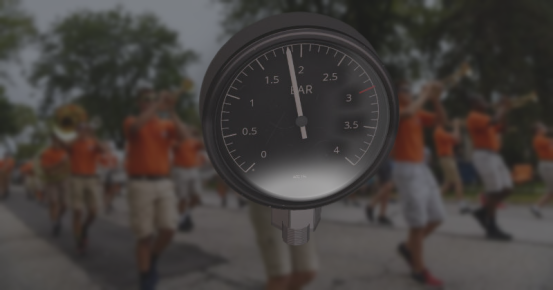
1.85 bar
